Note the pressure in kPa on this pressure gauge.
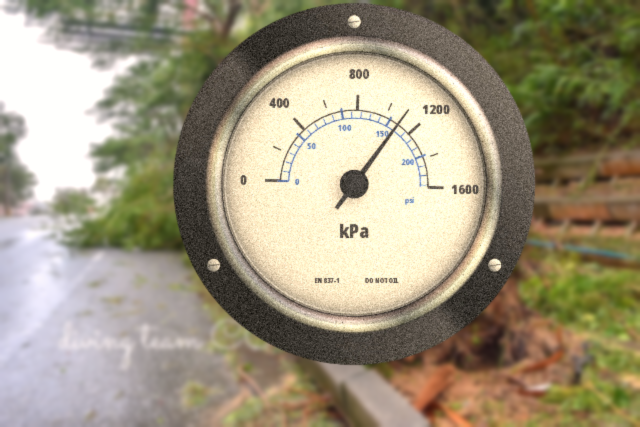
1100 kPa
